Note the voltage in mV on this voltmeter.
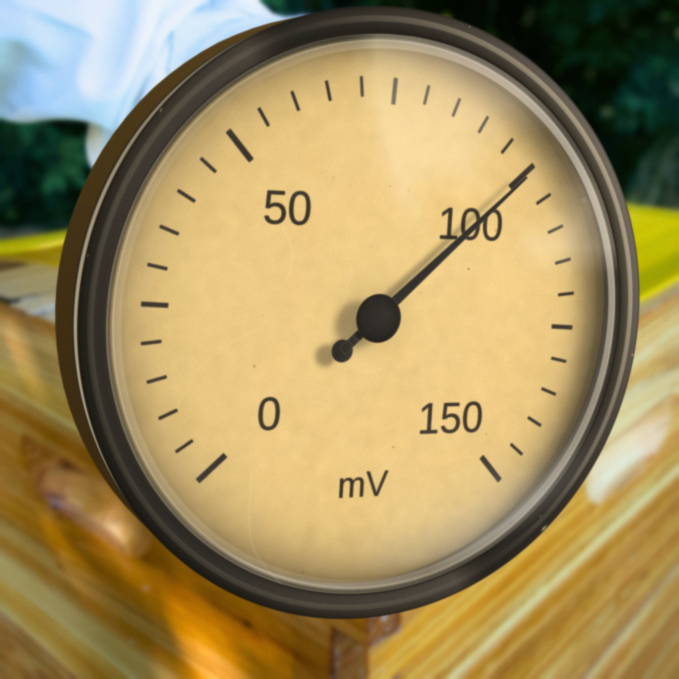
100 mV
